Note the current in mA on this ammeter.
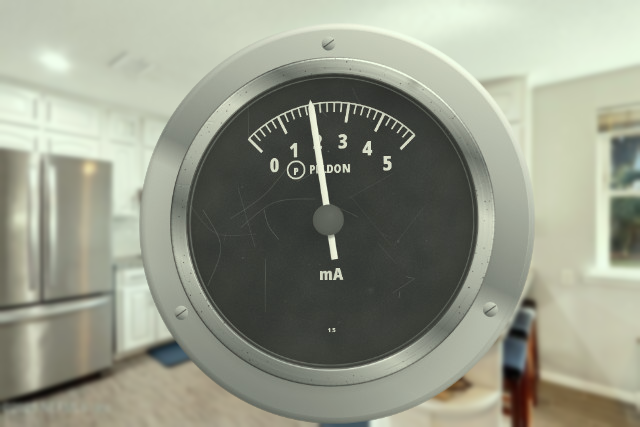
2 mA
